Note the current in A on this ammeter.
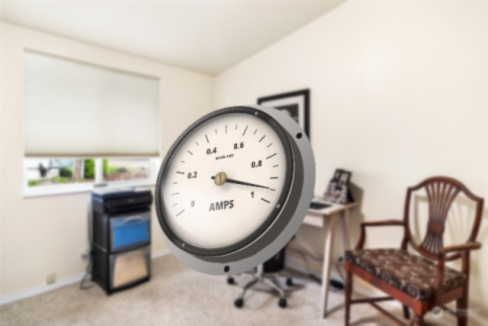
0.95 A
